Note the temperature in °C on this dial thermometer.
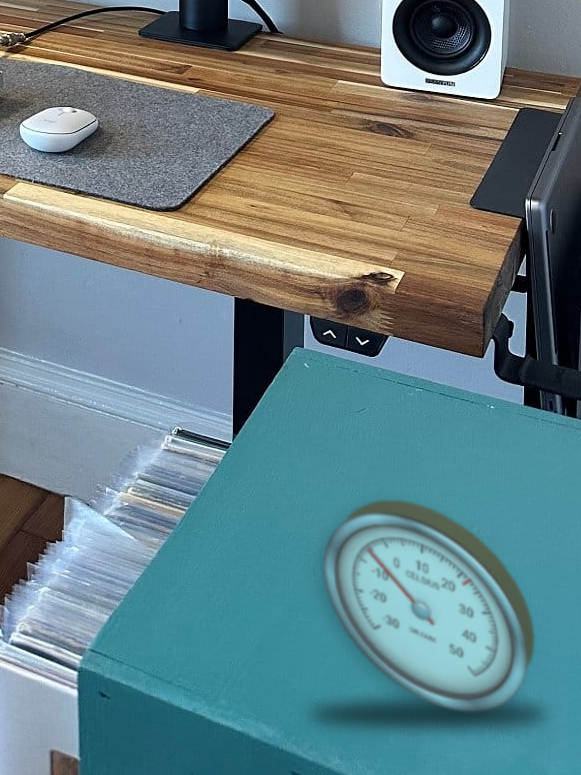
-5 °C
